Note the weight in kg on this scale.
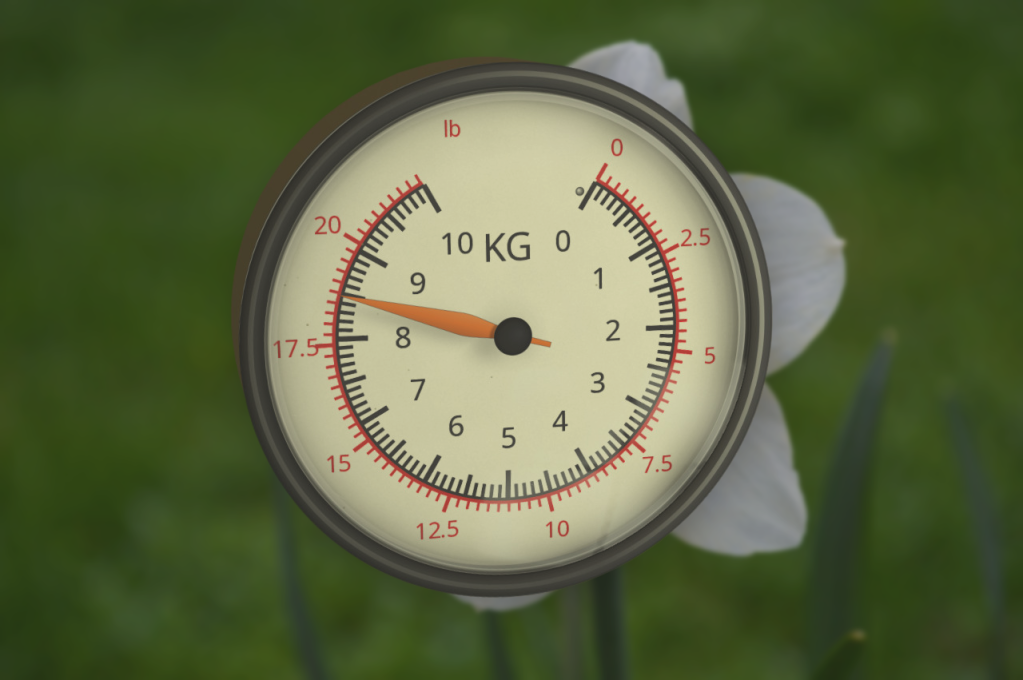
8.5 kg
